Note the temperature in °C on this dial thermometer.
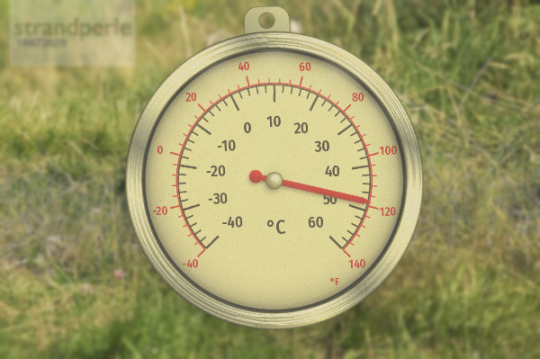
48 °C
